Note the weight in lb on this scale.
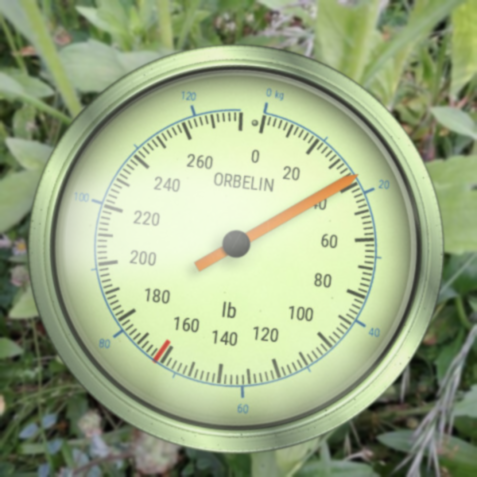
38 lb
